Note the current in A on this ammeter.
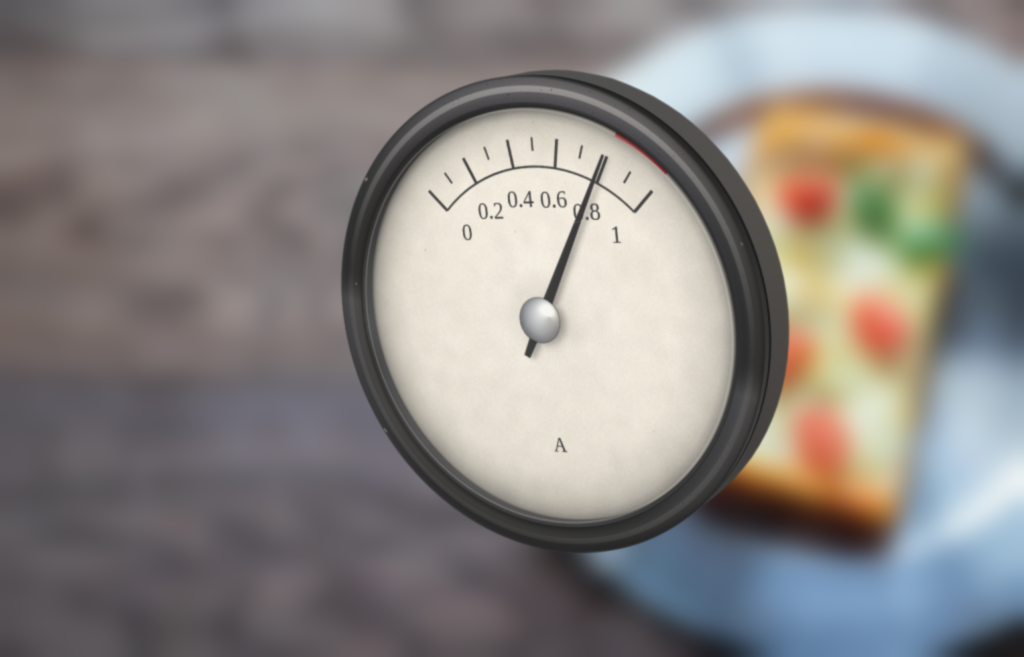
0.8 A
